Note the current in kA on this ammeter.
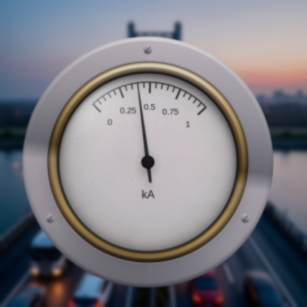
0.4 kA
